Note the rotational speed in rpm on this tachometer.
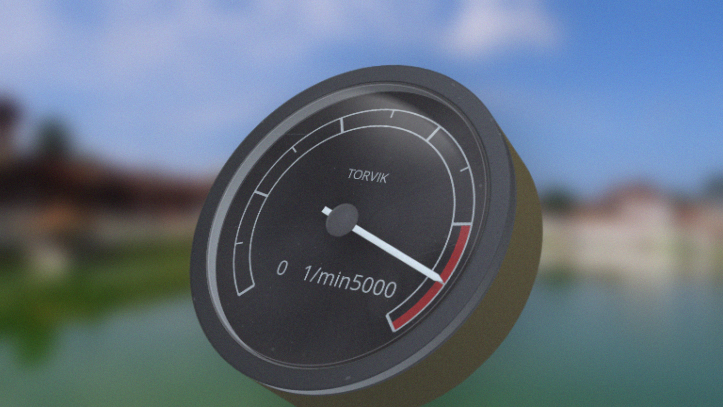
4500 rpm
